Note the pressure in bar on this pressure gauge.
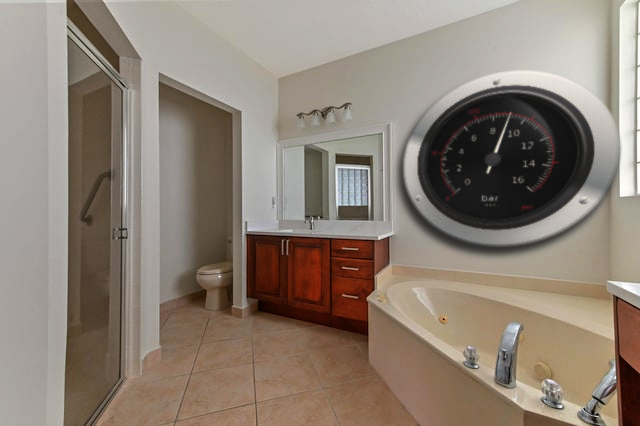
9 bar
